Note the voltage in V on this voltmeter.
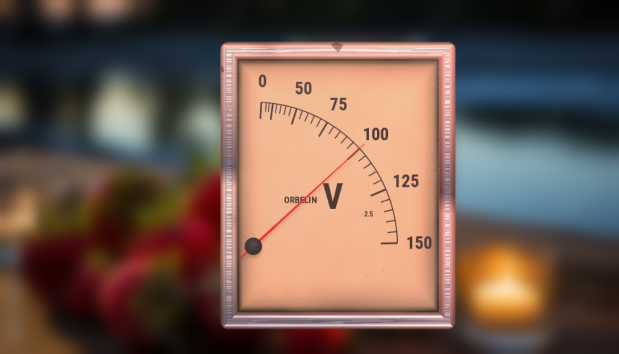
100 V
